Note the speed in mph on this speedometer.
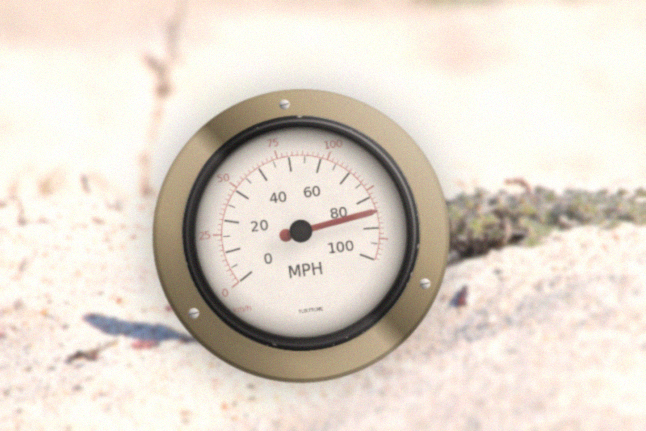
85 mph
